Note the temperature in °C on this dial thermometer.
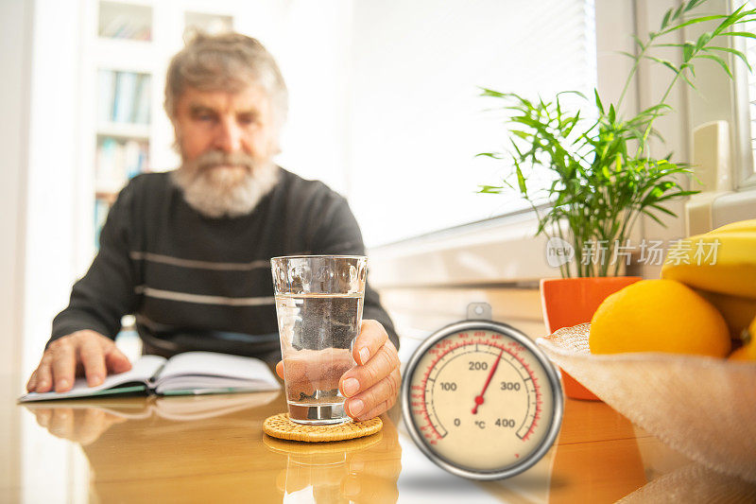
240 °C
